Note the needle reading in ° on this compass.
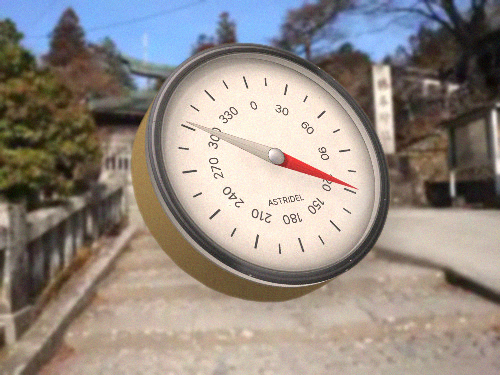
120 °
